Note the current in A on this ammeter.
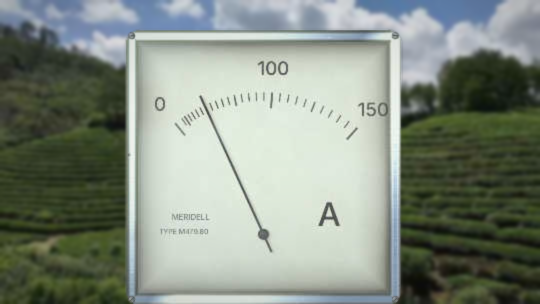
50 A
